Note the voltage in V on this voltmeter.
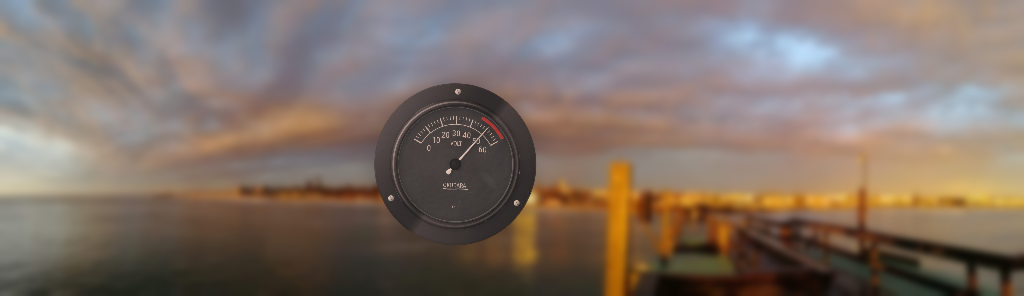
50 V
